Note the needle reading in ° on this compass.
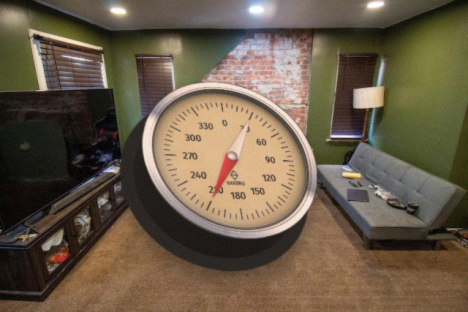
210 °
